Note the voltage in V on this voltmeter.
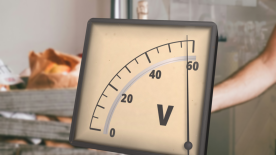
57.5 V
